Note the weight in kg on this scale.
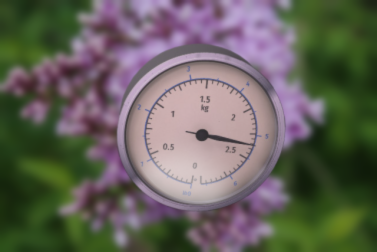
2.35 kg
